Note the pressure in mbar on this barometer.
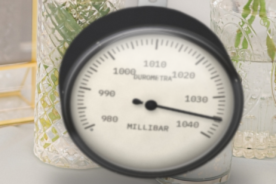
1035 mbar
